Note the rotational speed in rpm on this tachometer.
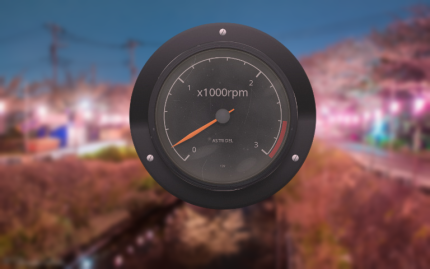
200 rpm
